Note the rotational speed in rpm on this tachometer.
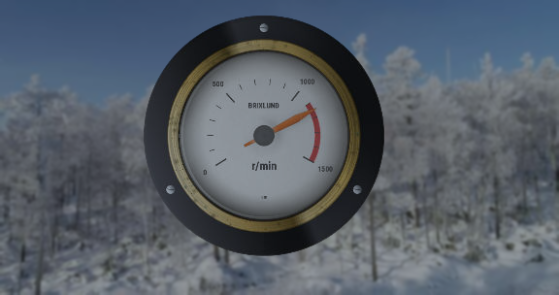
1150 rpm
